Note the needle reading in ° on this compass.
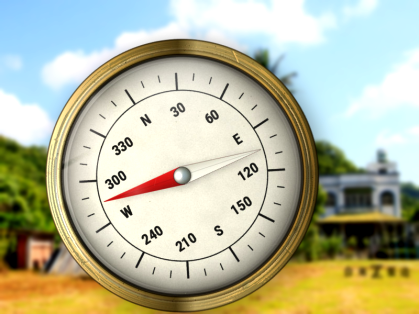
285 °
